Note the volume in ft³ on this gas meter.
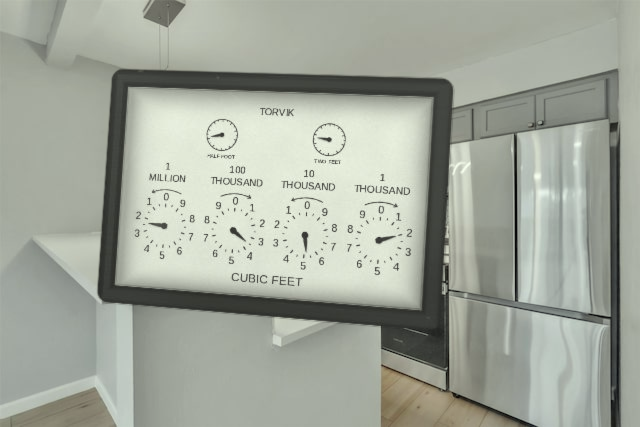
235200 ft³
